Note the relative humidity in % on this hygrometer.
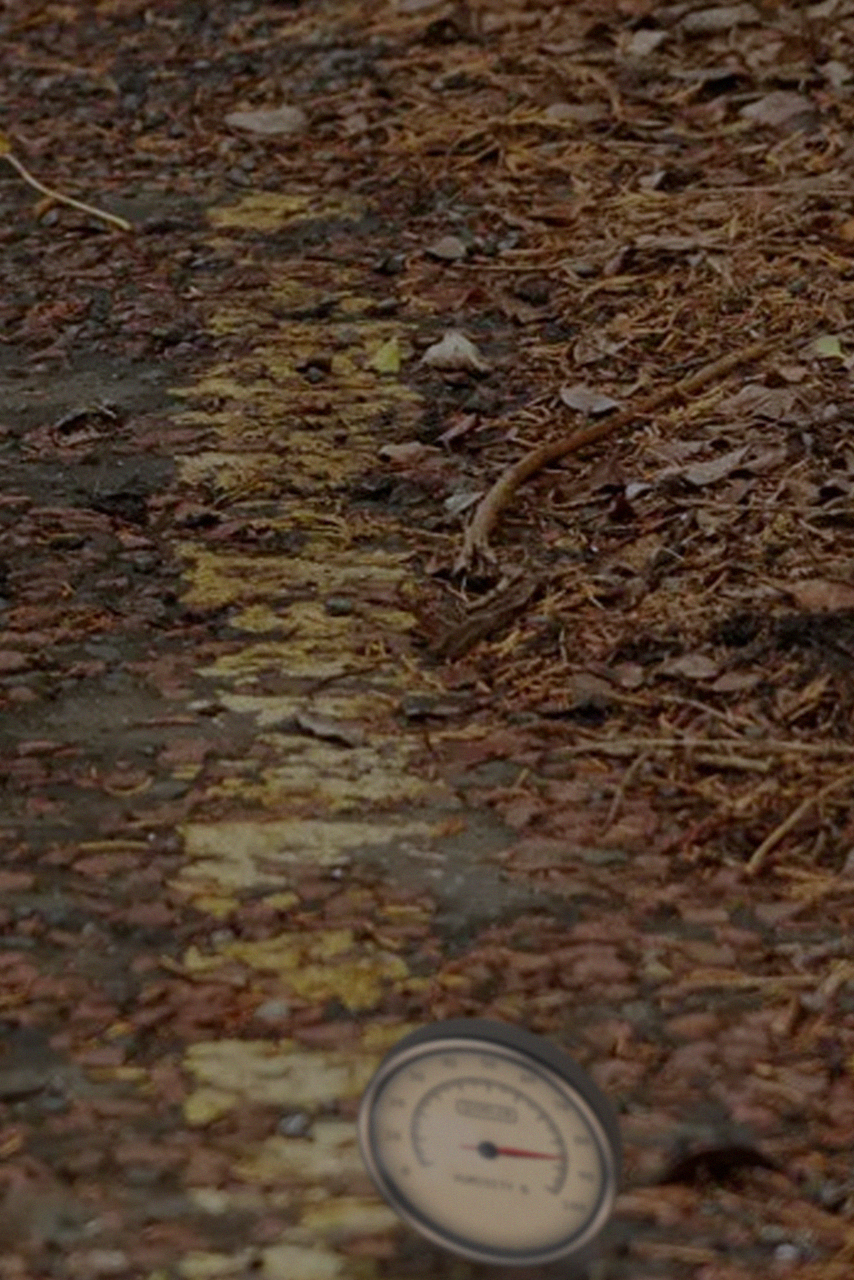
85 %
